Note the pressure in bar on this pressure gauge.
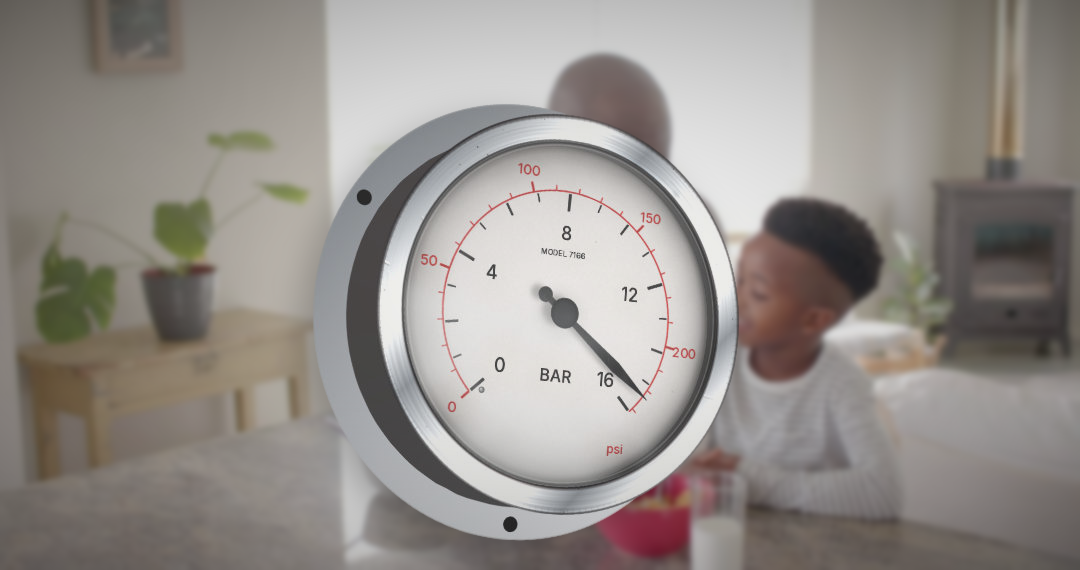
15.5 bar
